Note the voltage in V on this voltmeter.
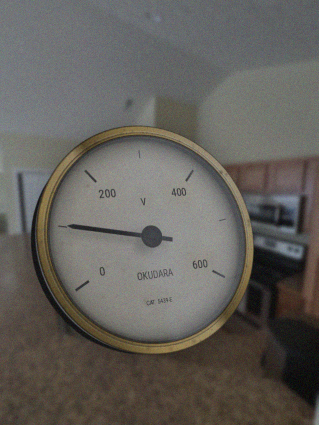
100 V
